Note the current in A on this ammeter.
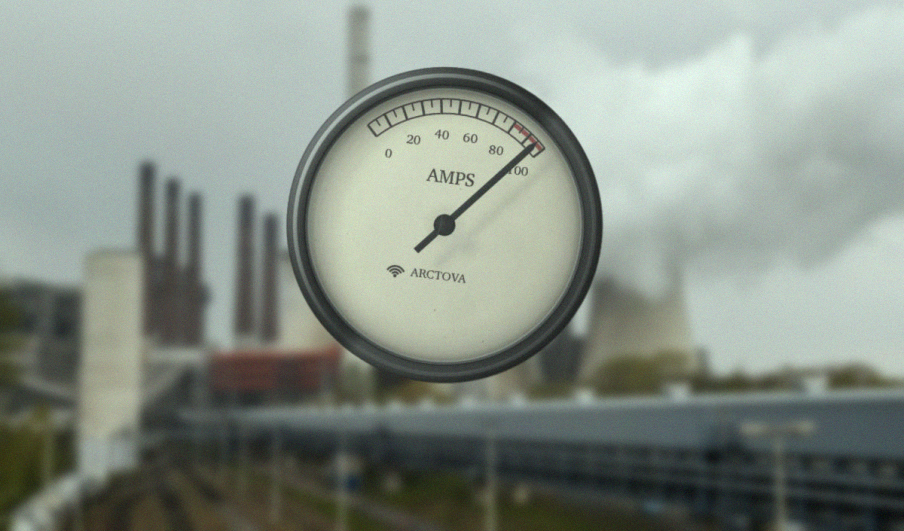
95 A
